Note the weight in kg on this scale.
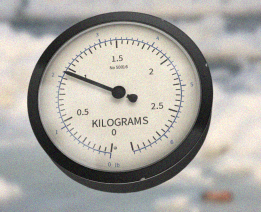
0.95 kg
